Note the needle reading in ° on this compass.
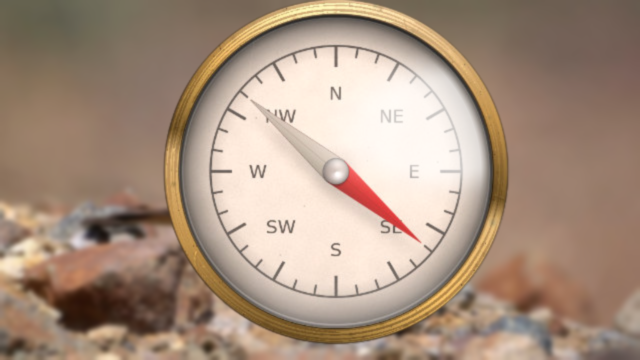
130 °
